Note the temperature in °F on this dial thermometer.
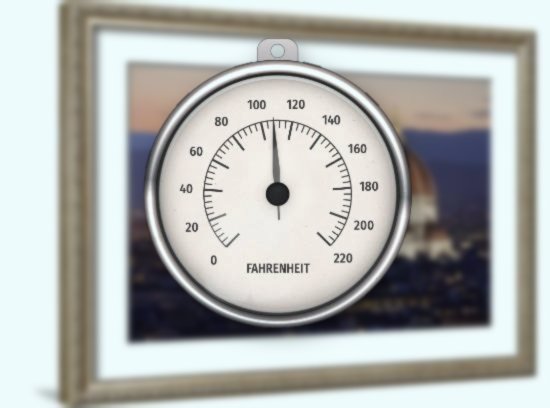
108 °F
